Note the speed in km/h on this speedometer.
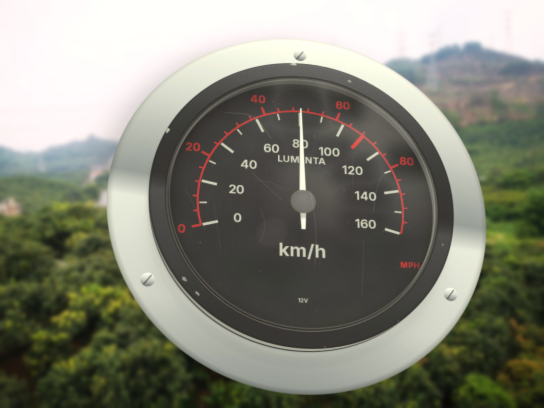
80 km/h
